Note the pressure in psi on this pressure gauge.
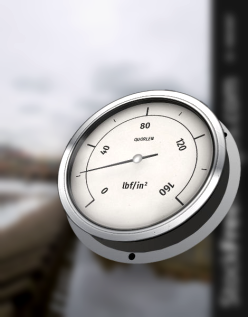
20 psi
